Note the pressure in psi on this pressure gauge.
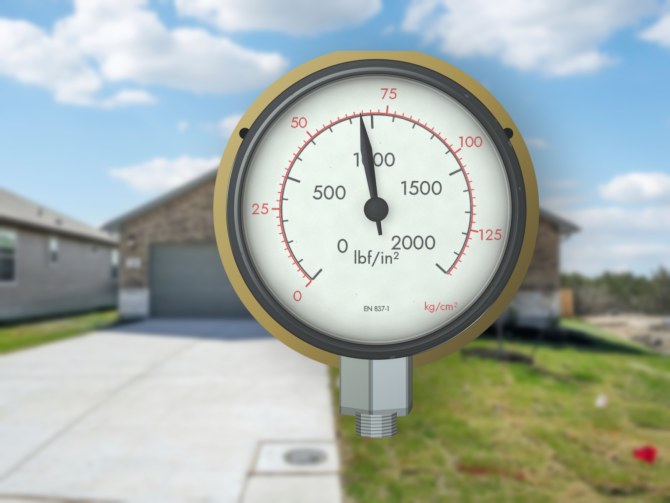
950 psi
